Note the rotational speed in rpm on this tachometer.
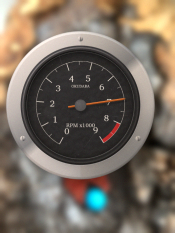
7000 rpm
